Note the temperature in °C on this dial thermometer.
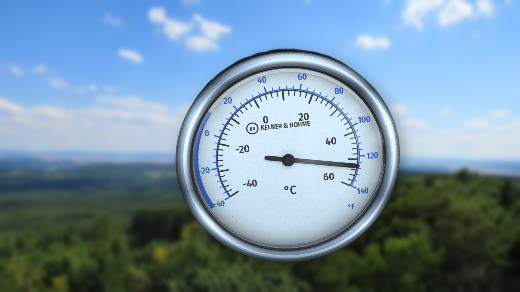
52 °C
